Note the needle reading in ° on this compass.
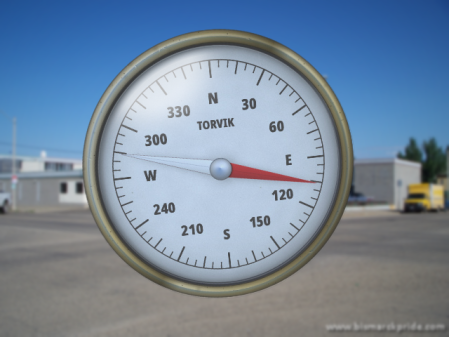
105 °
